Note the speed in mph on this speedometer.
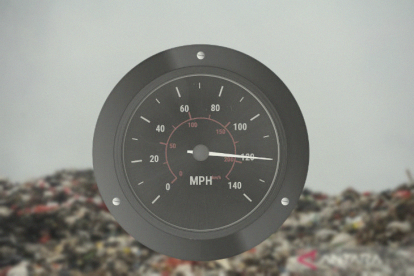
120 mph
